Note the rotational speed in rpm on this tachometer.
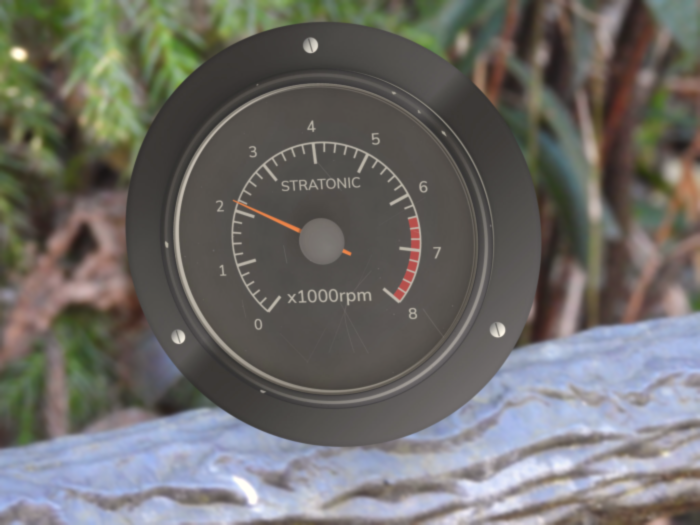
2200 rpm
